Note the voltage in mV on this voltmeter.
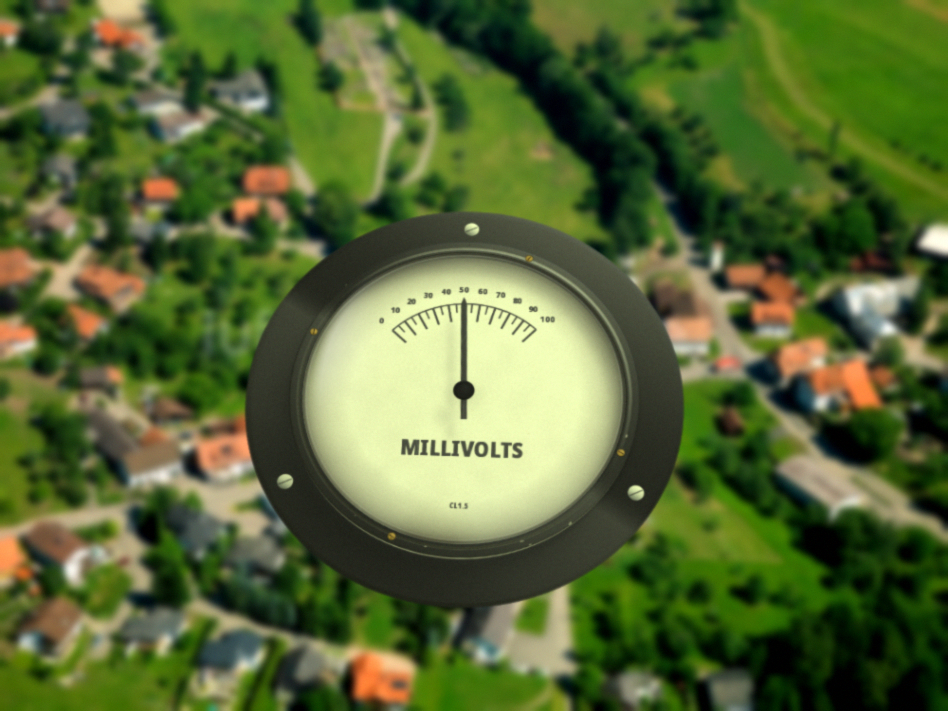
50 mV
